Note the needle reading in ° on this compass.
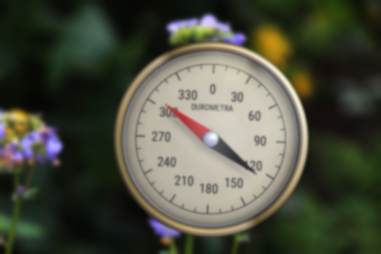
305 °
